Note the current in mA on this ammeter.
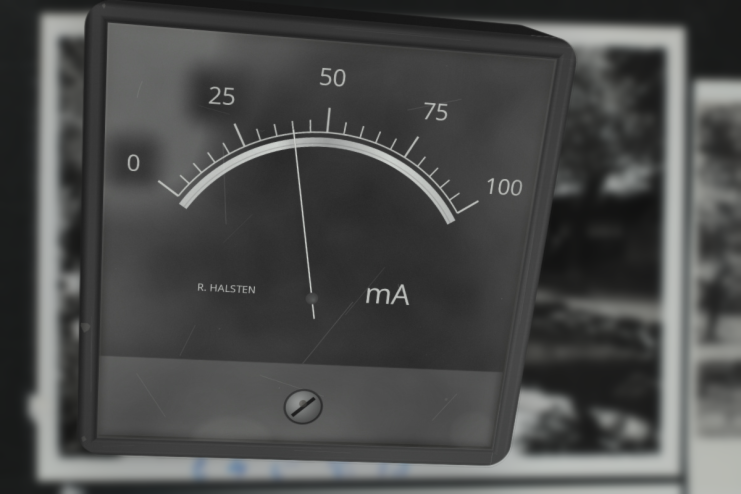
40 mA
